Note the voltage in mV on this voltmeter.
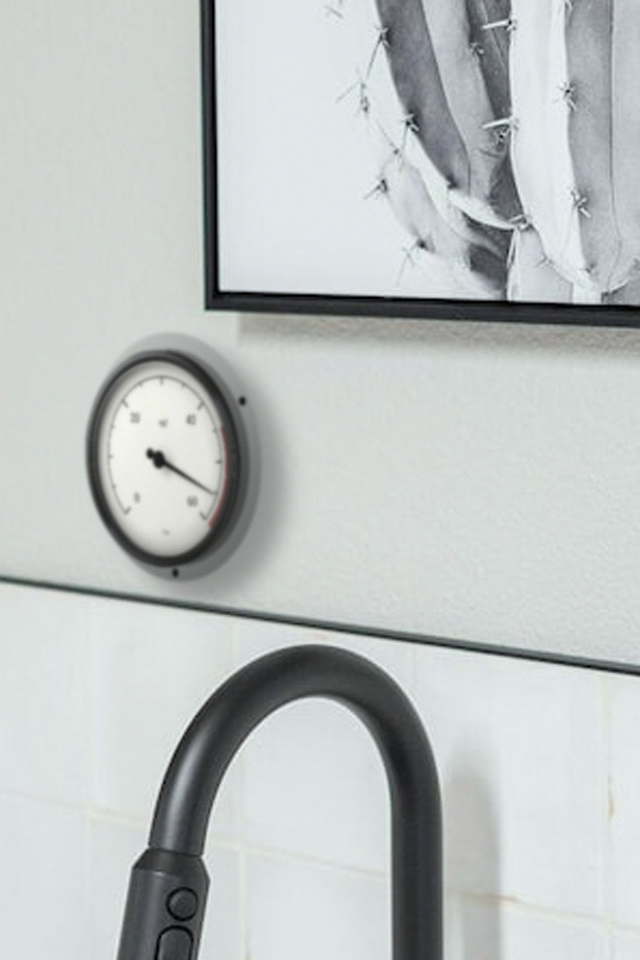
55 mV
